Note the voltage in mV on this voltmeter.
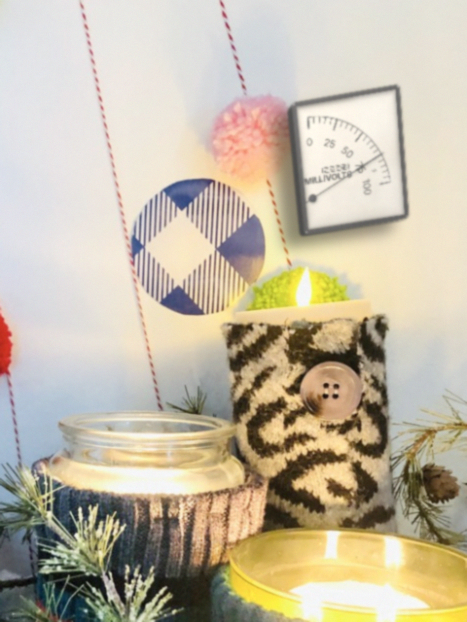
75 mV
